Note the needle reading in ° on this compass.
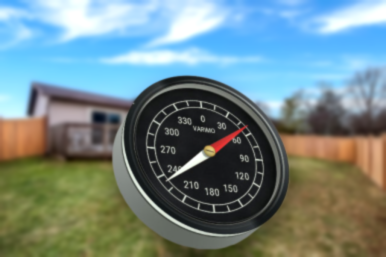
52.5 °
